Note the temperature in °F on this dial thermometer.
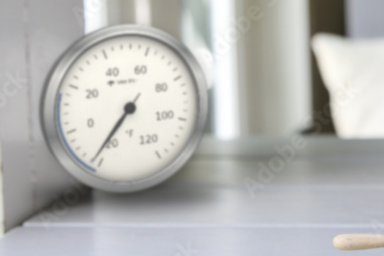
-16 °F
